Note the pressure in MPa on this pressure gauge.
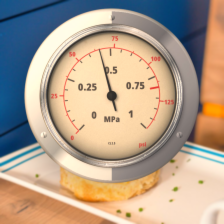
0.45 MPa
